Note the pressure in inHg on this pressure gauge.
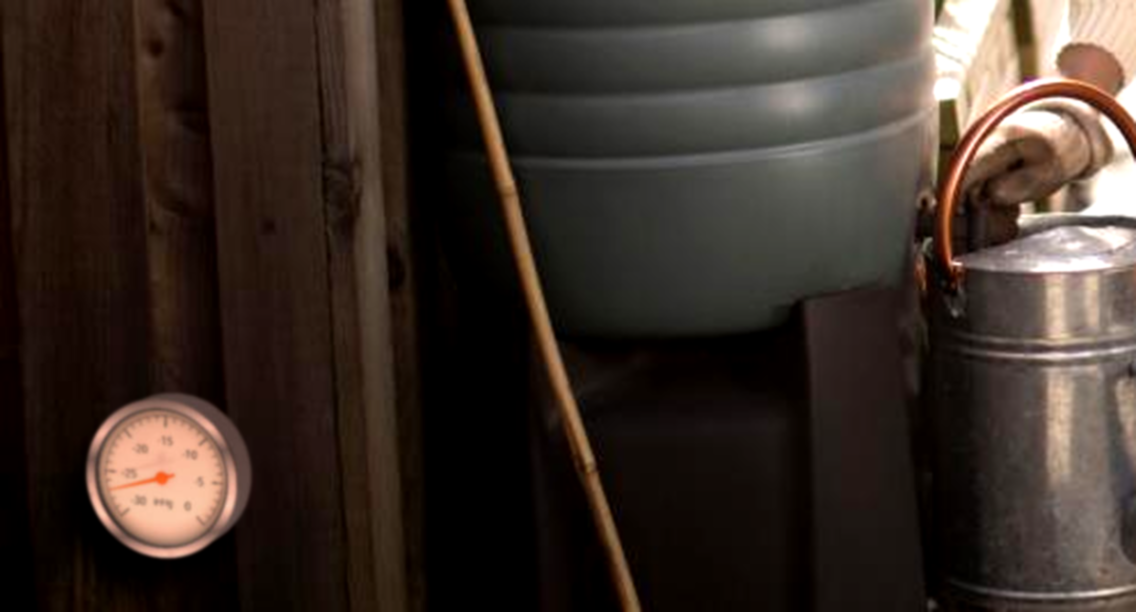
-27 inHg
